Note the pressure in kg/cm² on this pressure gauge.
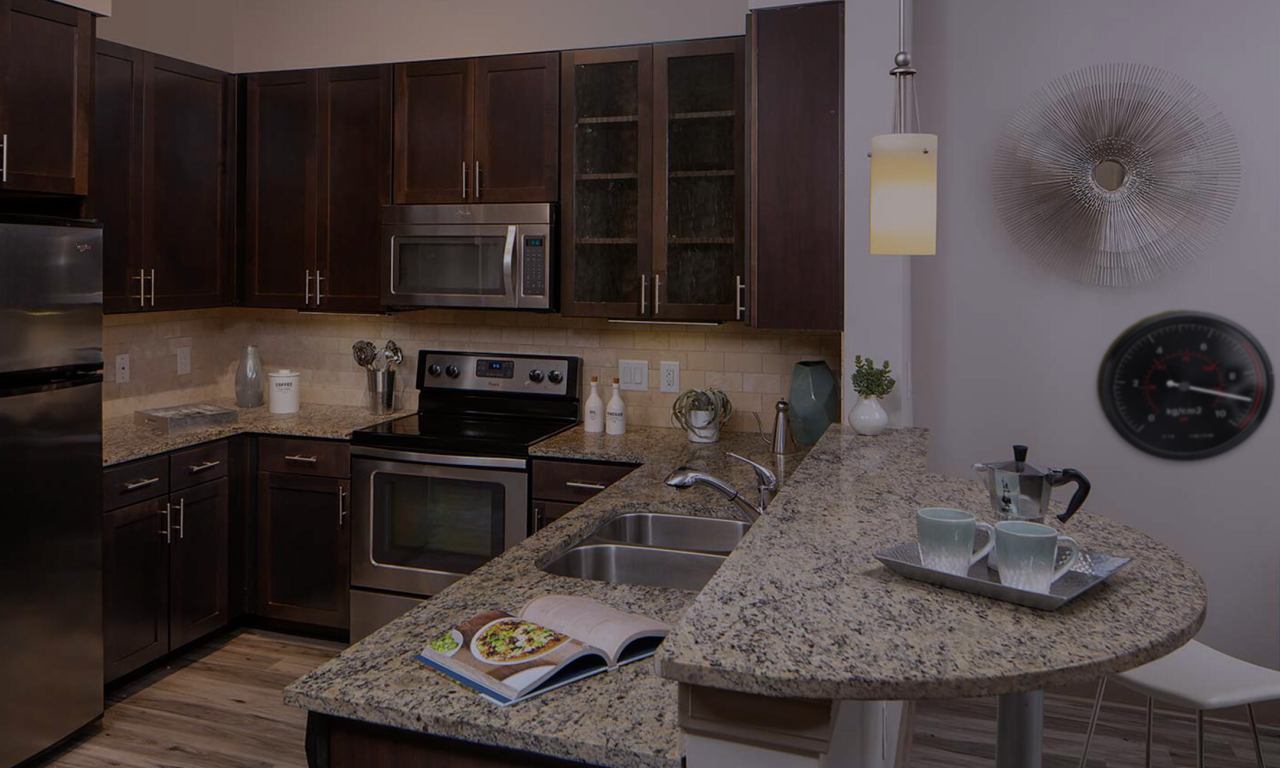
9 kg/cm²
